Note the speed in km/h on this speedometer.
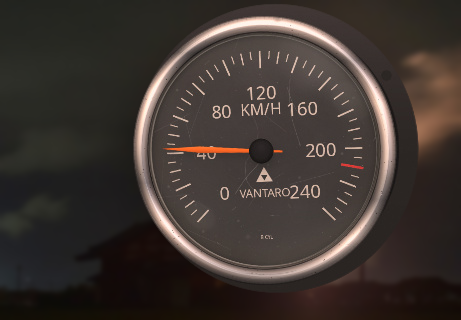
42.5 km/h
